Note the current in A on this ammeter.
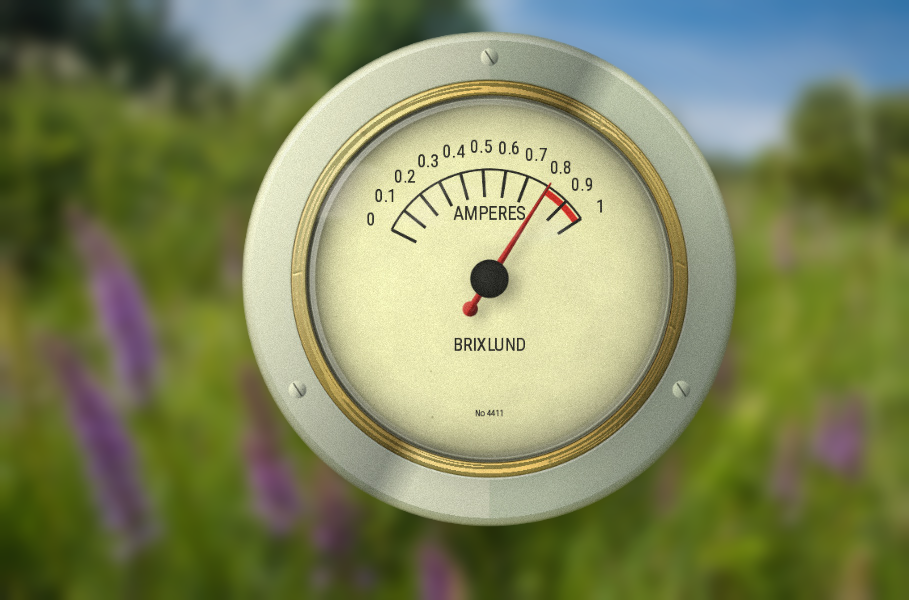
0.8 A
